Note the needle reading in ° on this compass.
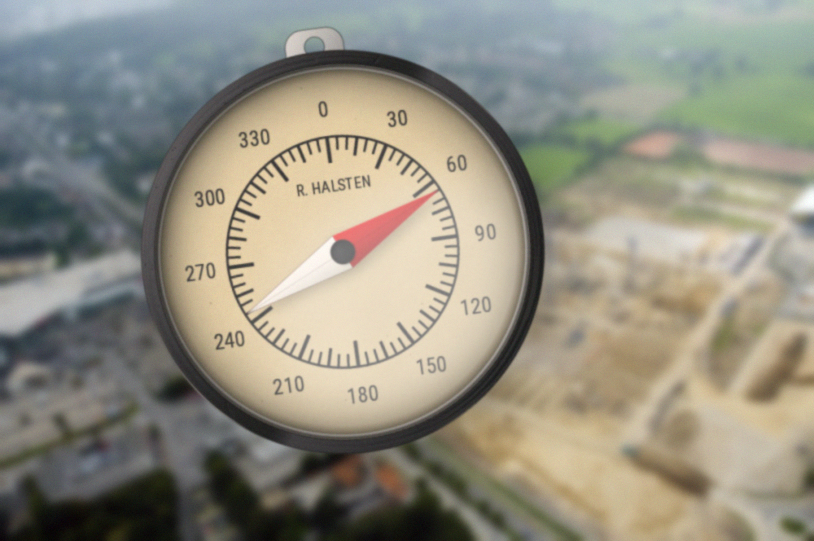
65 °
